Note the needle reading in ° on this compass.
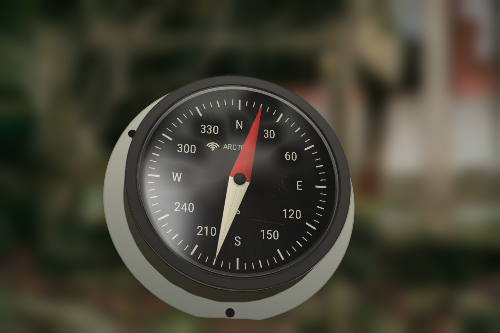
15 °
